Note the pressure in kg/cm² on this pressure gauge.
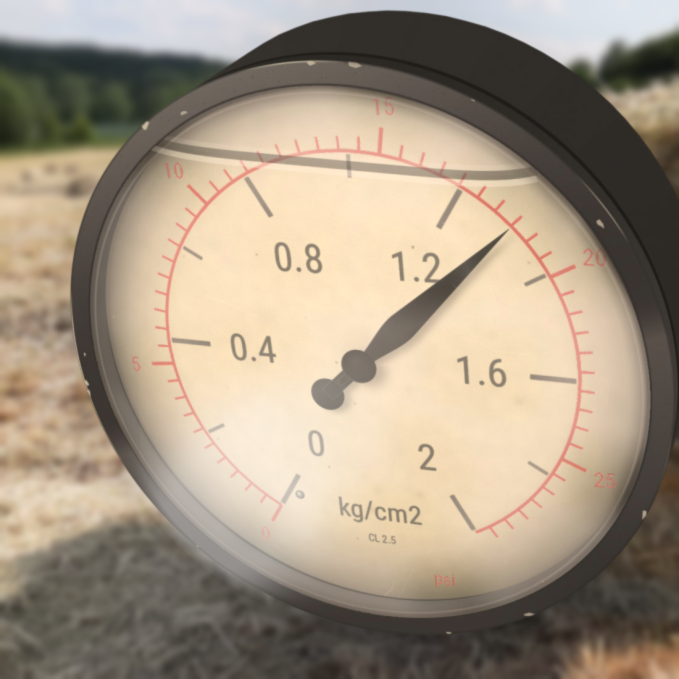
1.3 kg/cm²
